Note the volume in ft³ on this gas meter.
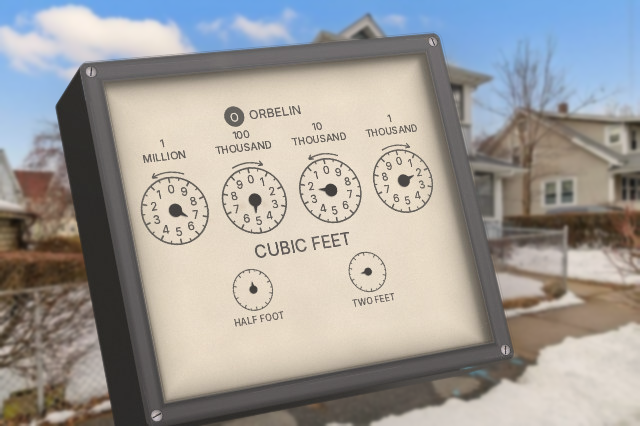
652200 ft³
